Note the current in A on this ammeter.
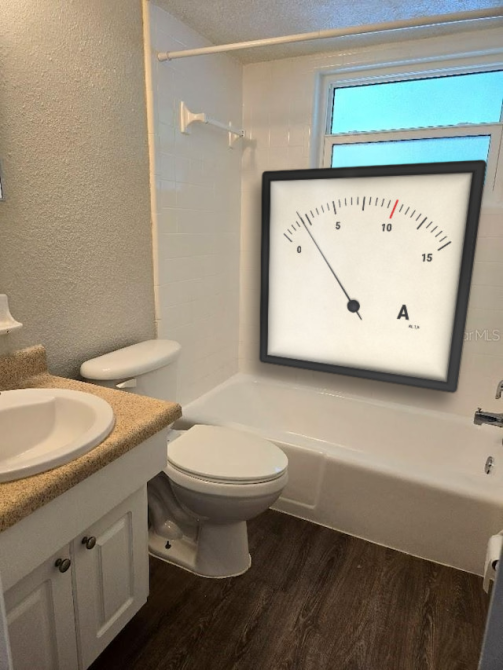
2 A
